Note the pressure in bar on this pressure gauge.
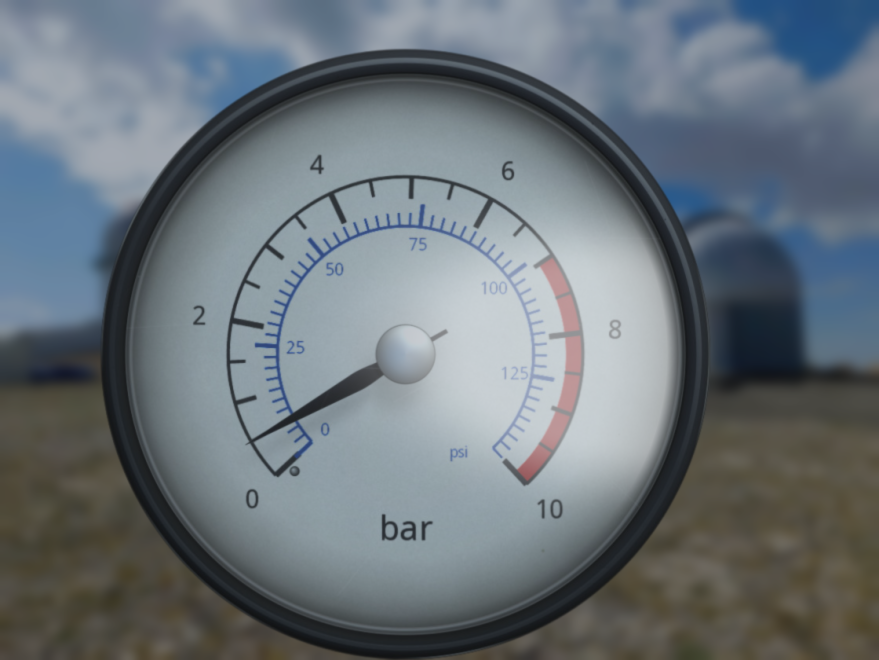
0.5 bar
